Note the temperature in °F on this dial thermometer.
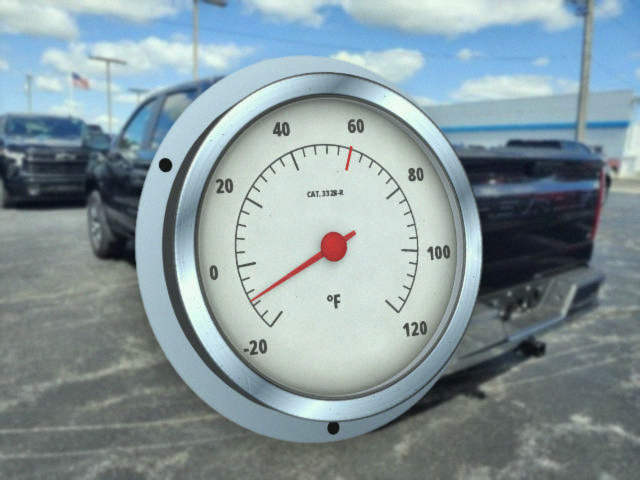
-10 °F
